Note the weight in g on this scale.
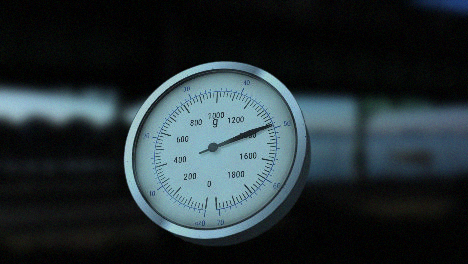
1400 g
